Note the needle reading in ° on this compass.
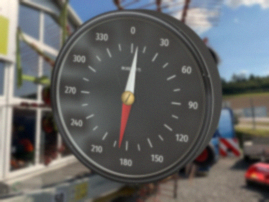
187.5 °
